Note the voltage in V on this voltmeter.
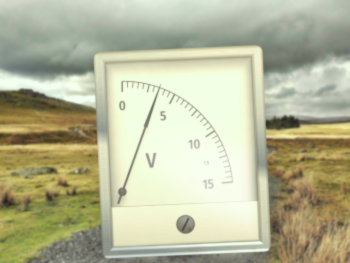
3.5 V
